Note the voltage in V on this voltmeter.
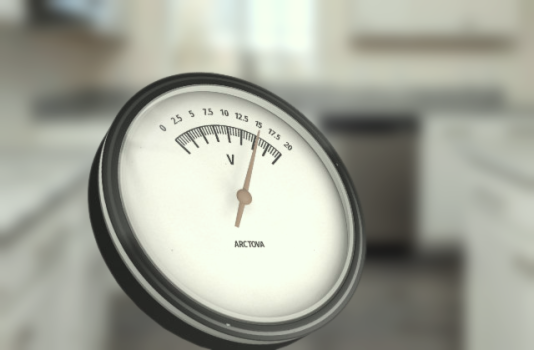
15 V
